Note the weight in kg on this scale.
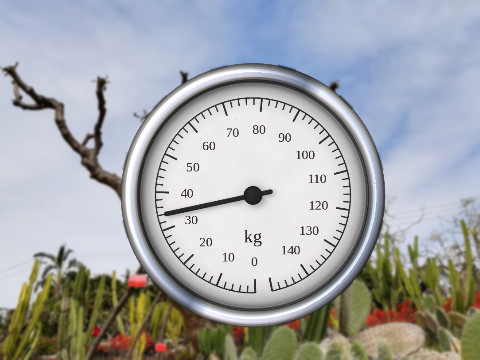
34 kg
